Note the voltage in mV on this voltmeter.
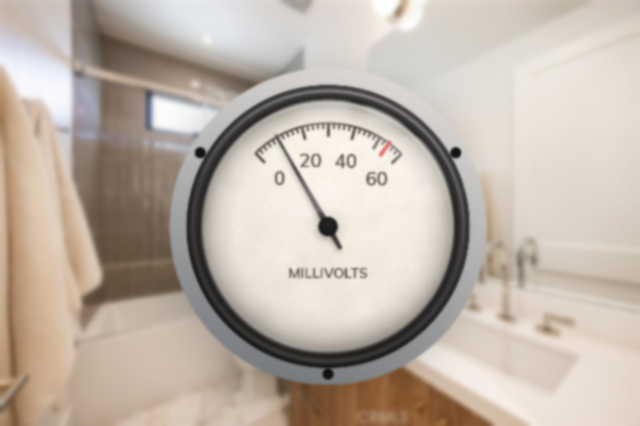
10 mV
